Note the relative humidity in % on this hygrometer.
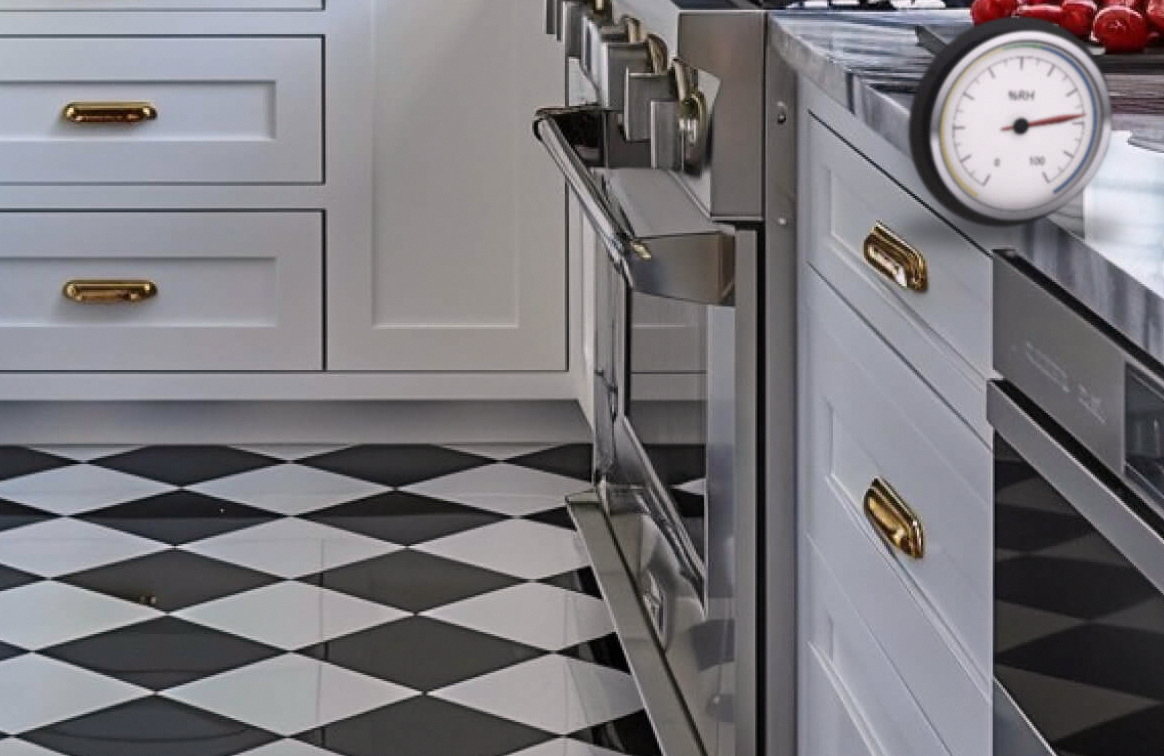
77.5 %
